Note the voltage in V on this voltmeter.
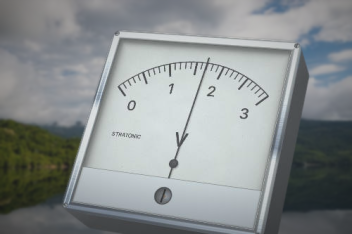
1.7 V
